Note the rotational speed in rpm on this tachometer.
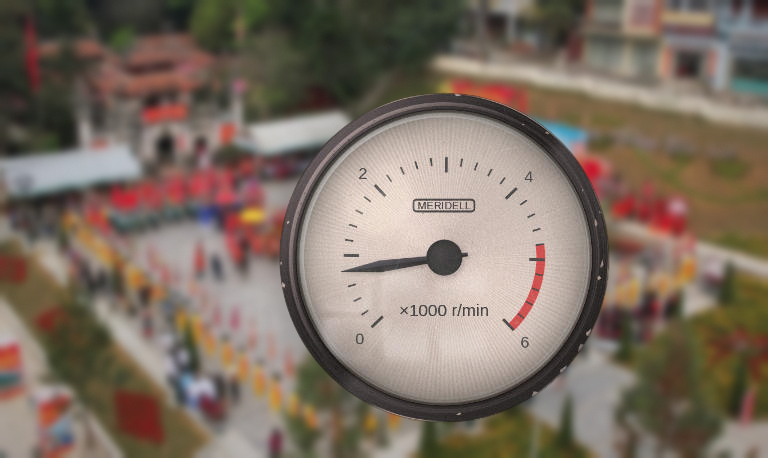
800 rpm
